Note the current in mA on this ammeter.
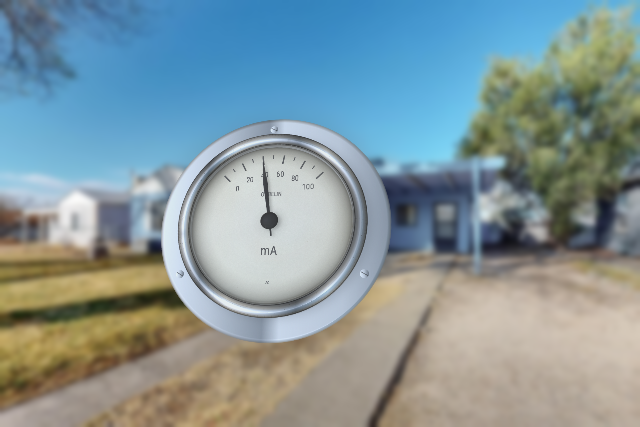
40 mA
